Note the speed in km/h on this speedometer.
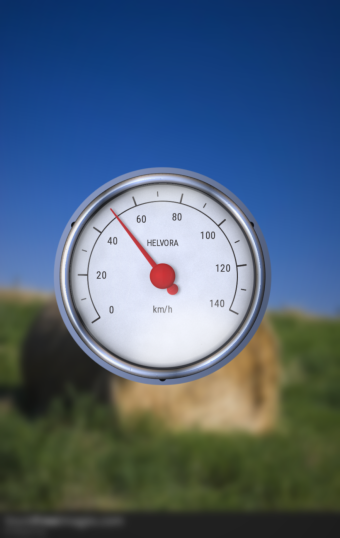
50 km/h
